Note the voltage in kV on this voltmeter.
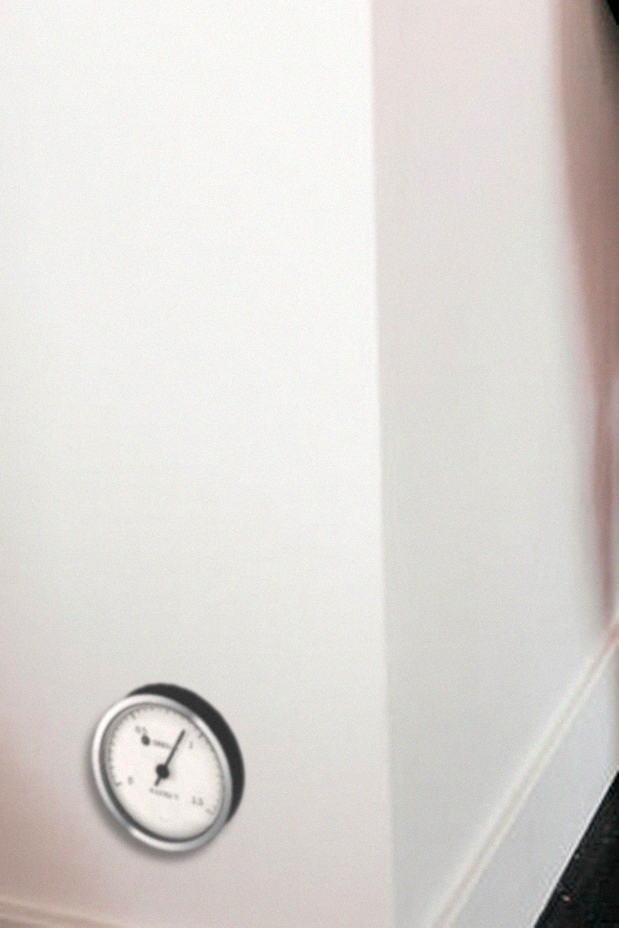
0.9 kV
